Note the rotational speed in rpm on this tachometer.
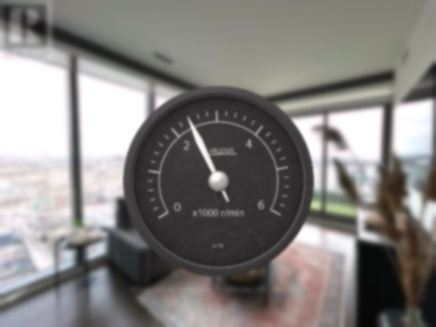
2400 rpm
